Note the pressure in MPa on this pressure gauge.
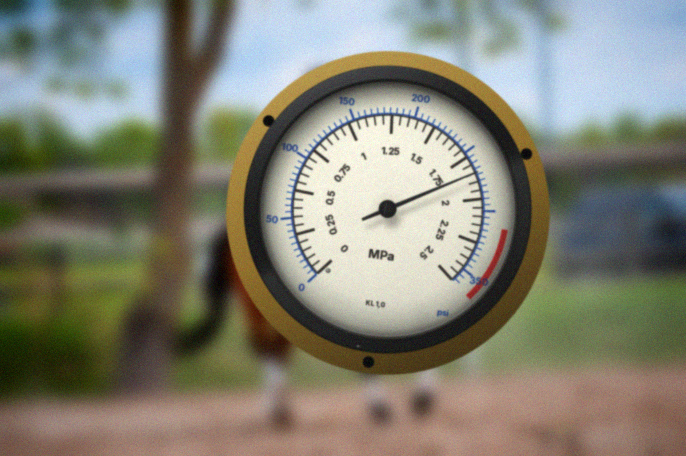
1.85 MPa
